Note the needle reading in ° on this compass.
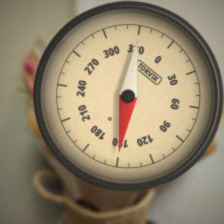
150 °
